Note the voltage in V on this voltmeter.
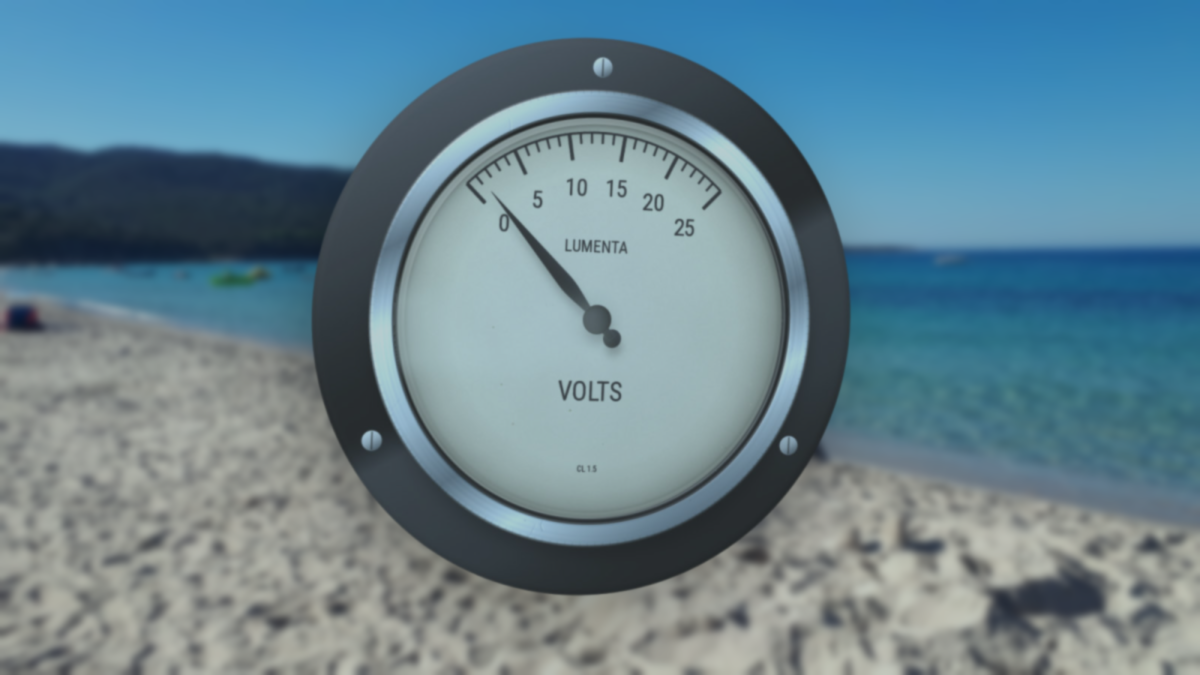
1 V
